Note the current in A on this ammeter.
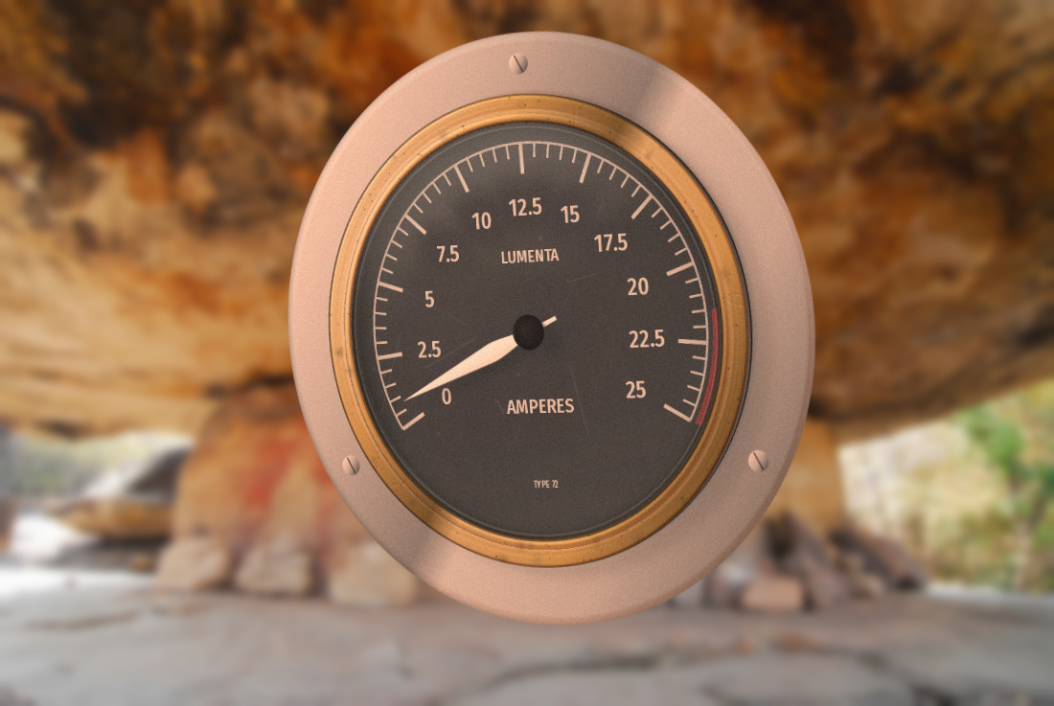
0.75 A
